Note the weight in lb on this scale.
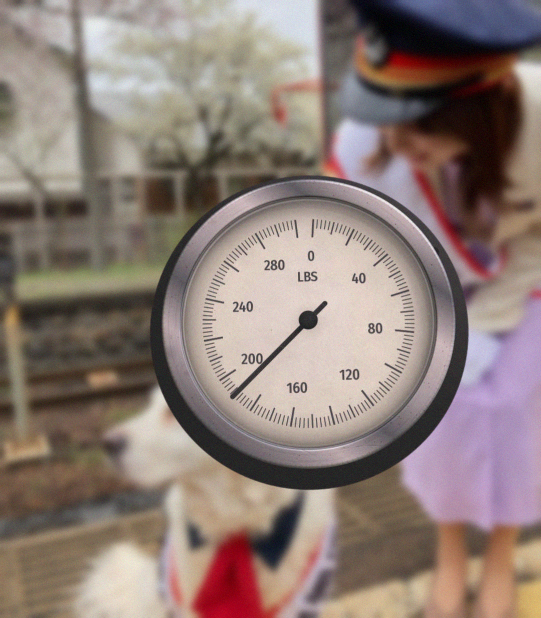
190 lb
